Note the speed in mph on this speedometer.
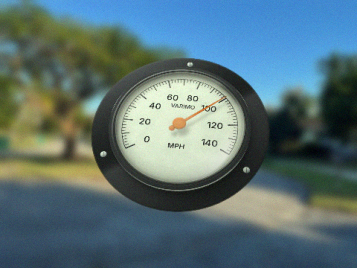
100 mph
